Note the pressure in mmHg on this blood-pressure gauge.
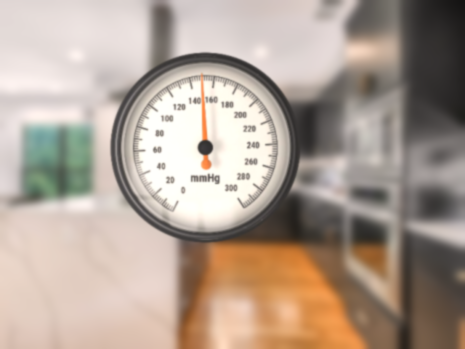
150 mmHg
